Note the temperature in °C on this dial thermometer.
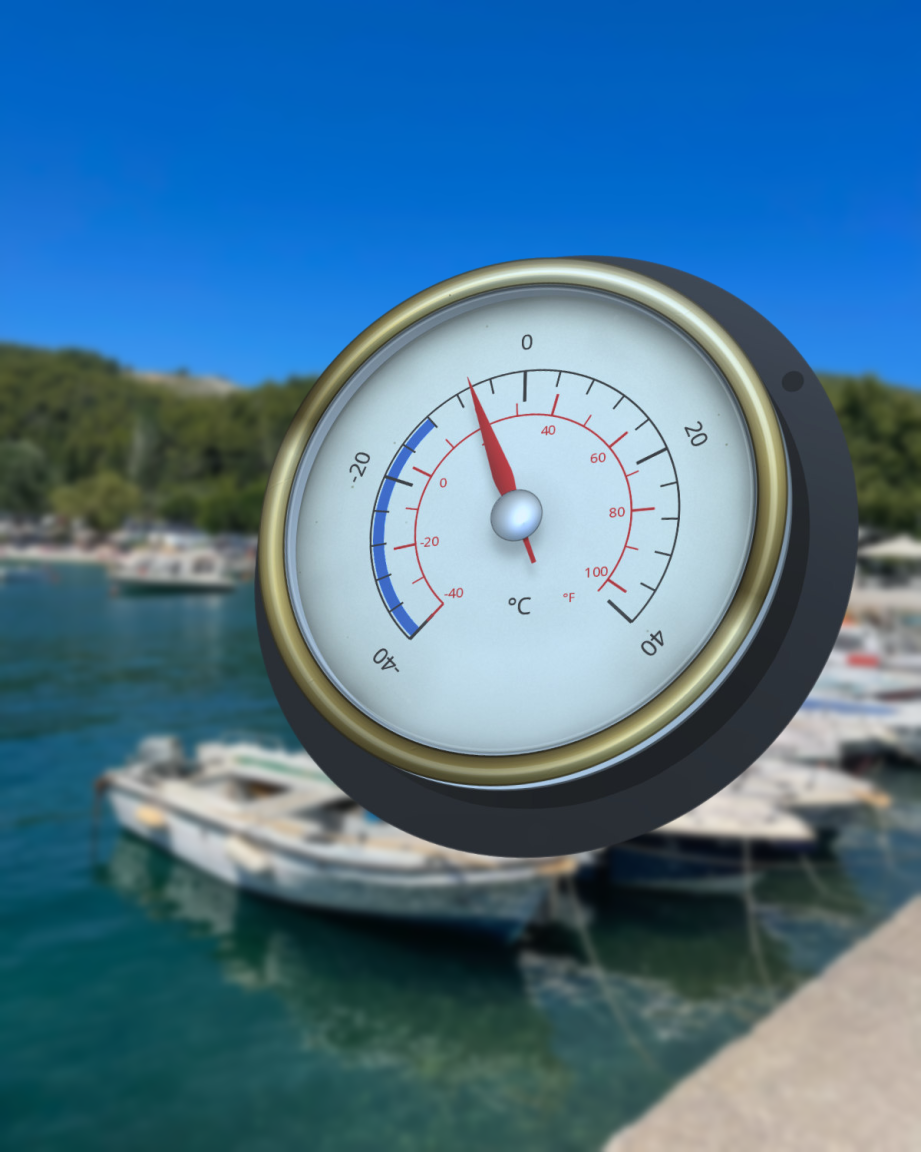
-6 °C
